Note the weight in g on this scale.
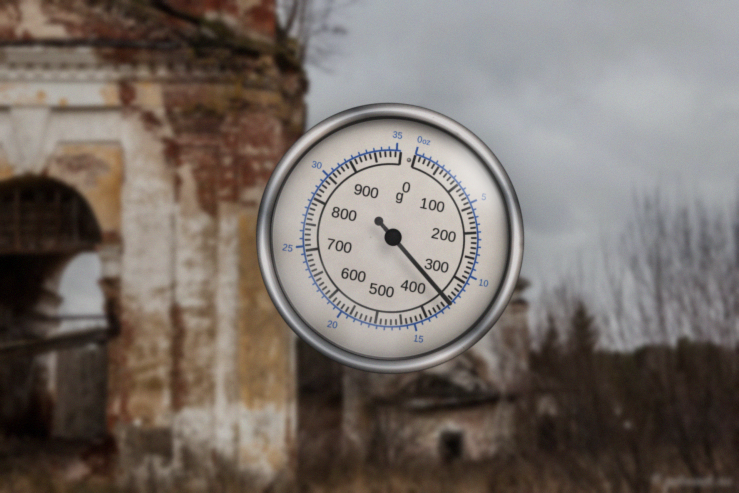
350 g
